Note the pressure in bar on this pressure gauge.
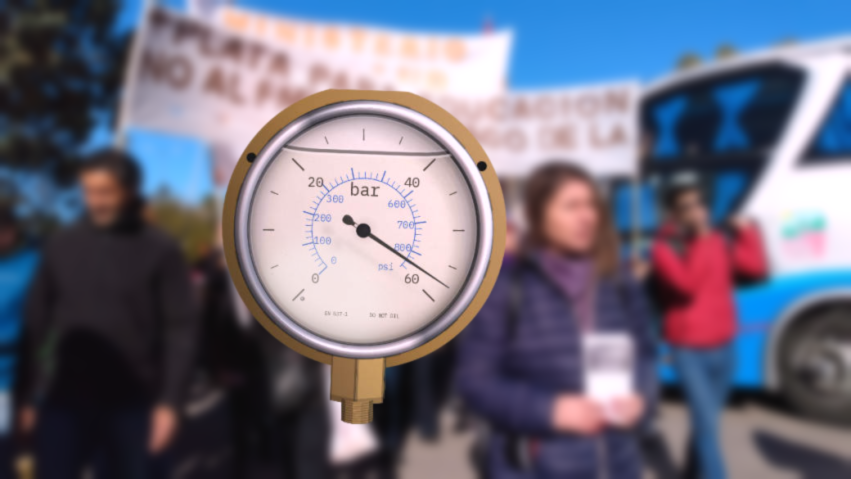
57.5 bar
